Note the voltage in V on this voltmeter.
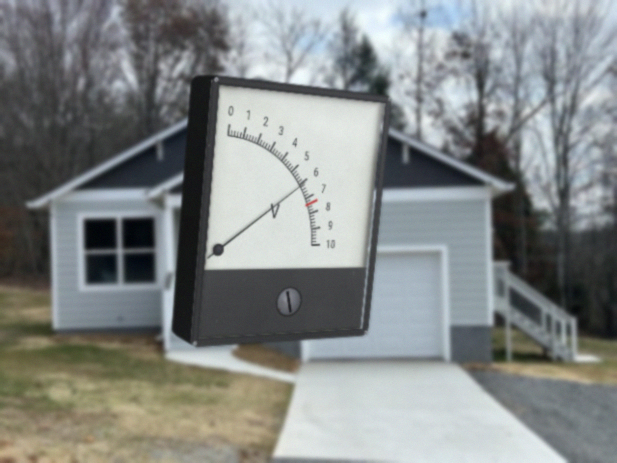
6 V
